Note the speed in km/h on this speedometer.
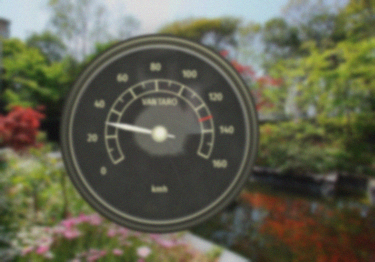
30 km/h
